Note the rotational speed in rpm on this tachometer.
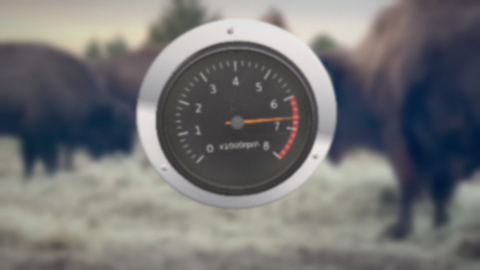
6600 rpm
